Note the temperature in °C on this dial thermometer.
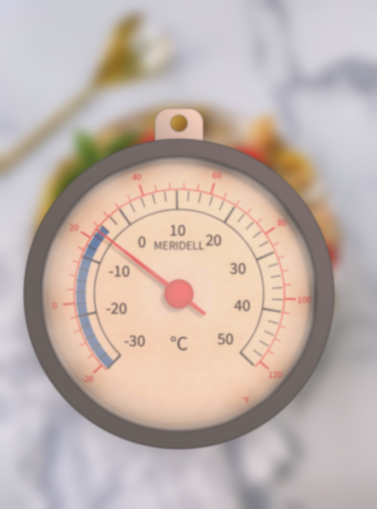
-5 °C
